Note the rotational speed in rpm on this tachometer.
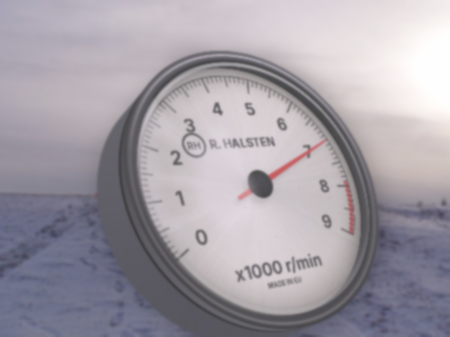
7000 rpm
